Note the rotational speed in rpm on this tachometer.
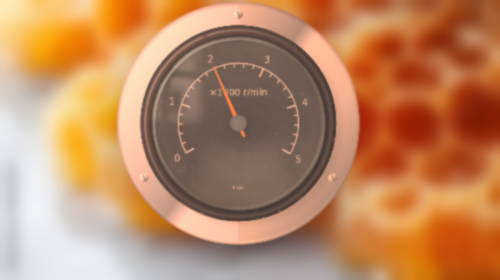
2000 rpm
